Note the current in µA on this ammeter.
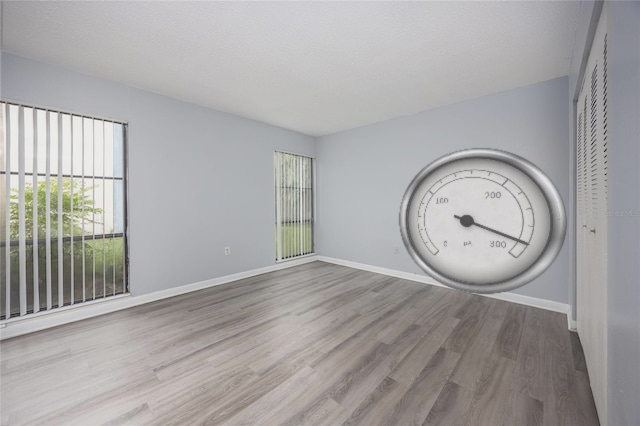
280 µA
